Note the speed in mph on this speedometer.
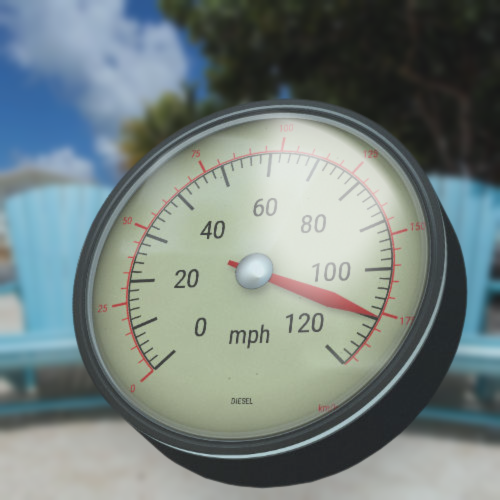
110 mph
